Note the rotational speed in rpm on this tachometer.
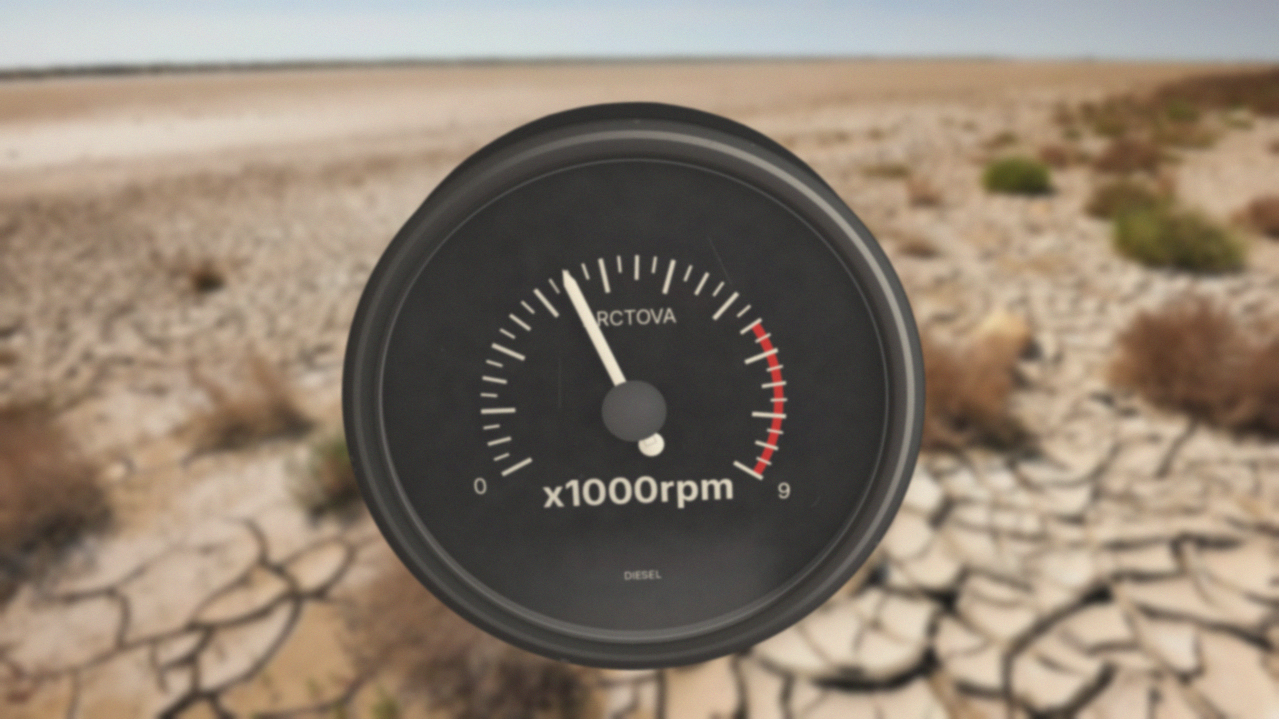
3500 rpm
